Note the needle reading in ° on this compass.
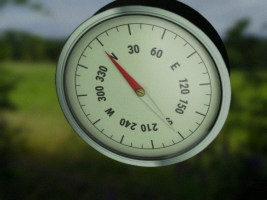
0 °
